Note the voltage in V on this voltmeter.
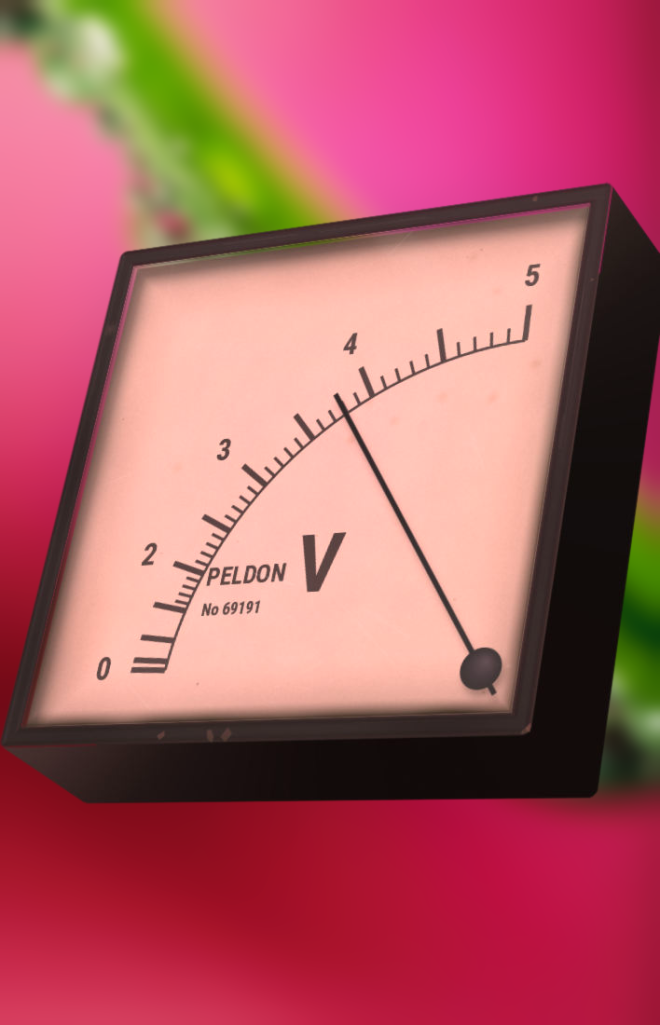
3.8 V
